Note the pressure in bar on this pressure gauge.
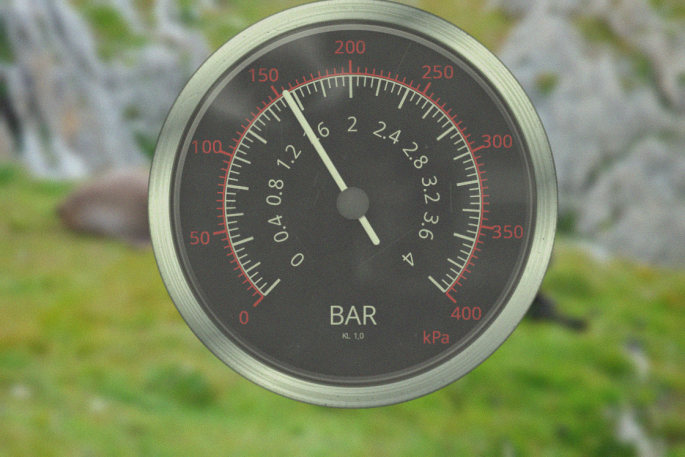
1.55 bar
